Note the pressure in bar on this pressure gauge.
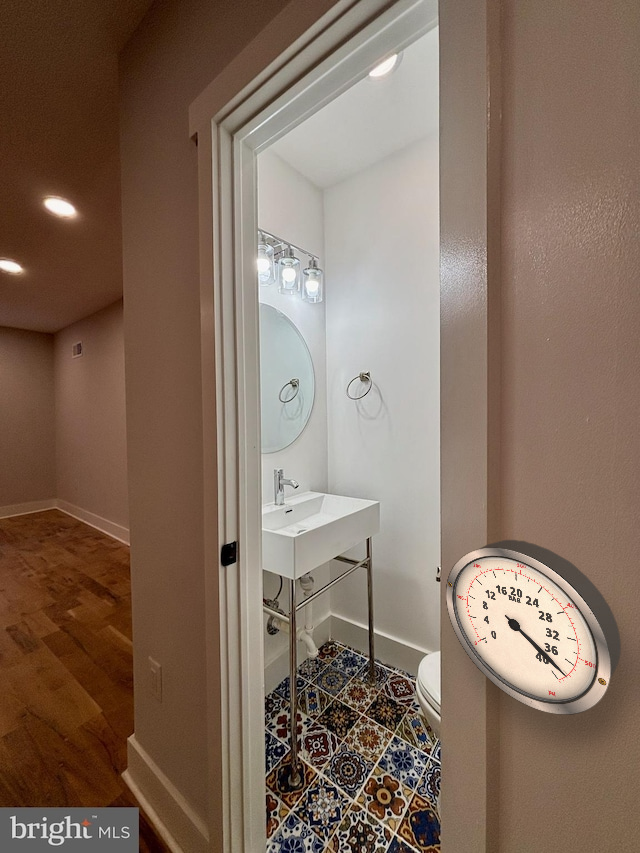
38 bar
